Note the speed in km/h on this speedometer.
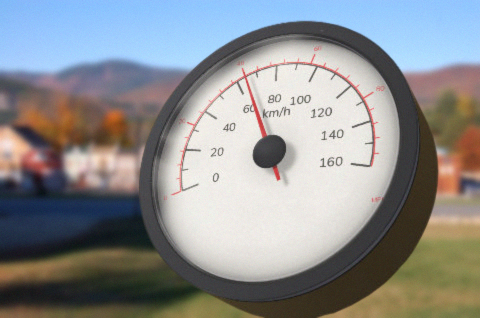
65 km/h
